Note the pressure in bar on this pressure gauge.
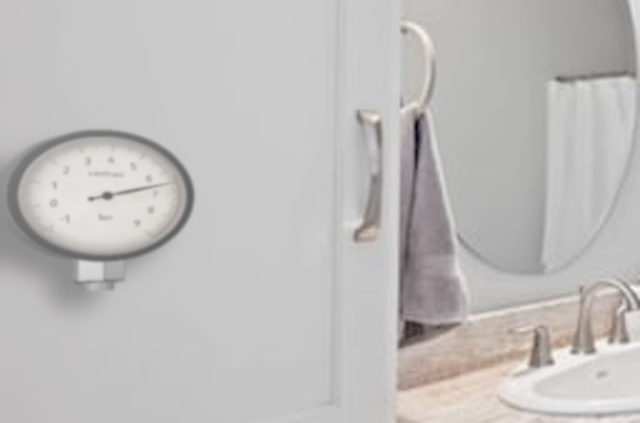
6.5 bar
